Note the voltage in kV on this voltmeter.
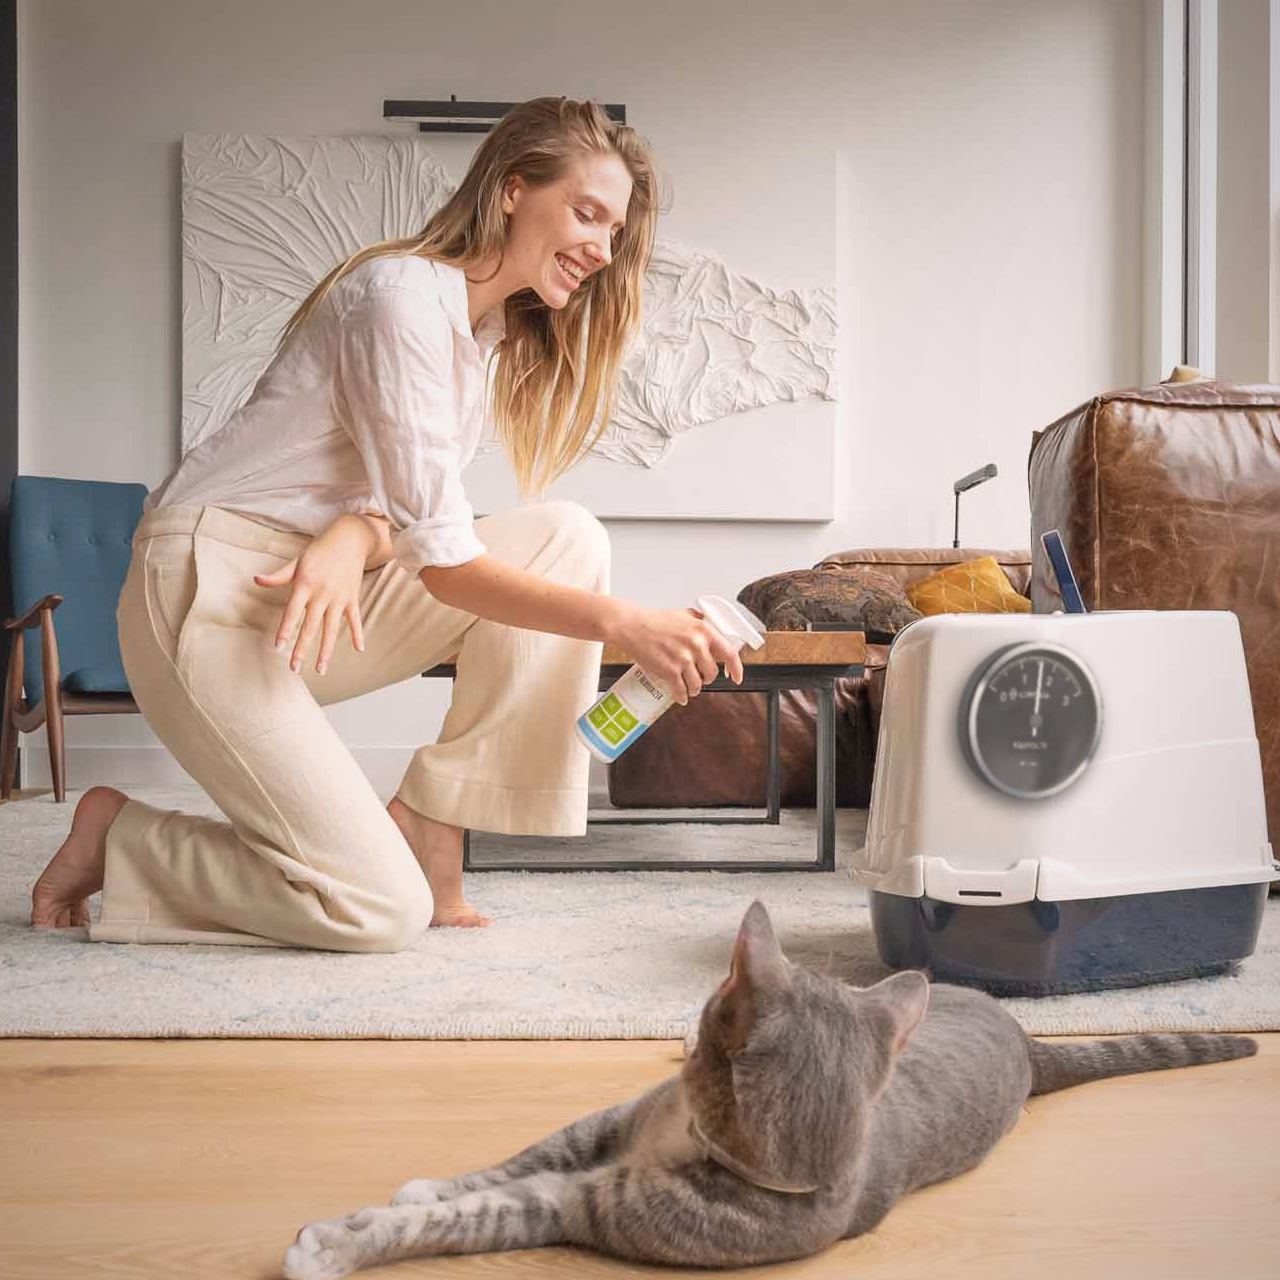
1.5 kV
